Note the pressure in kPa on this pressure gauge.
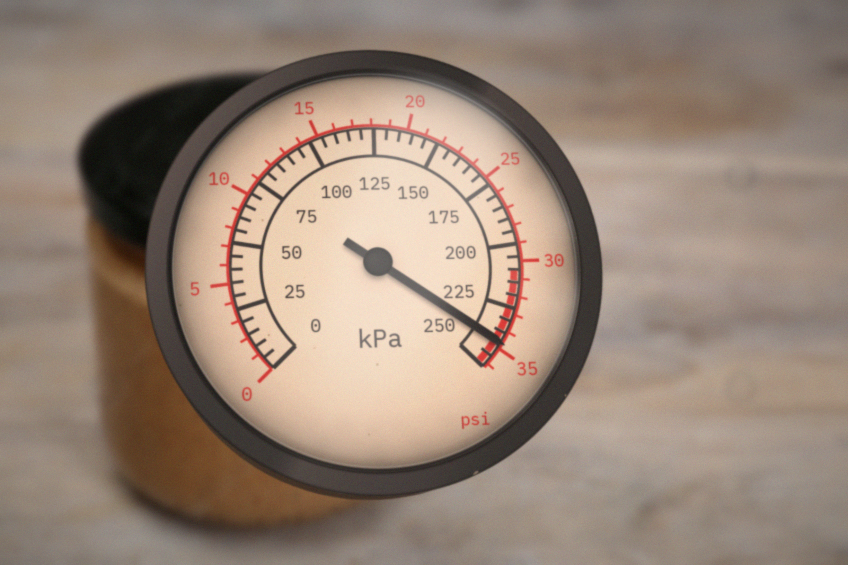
240 kPa
